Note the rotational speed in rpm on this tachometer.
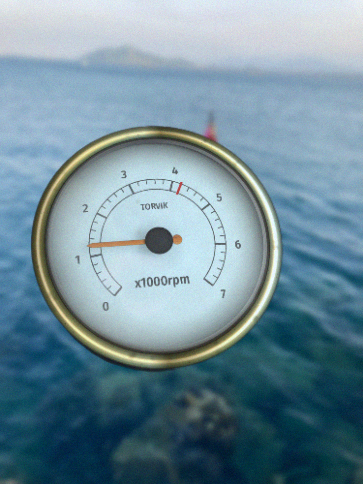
1200 rpm
